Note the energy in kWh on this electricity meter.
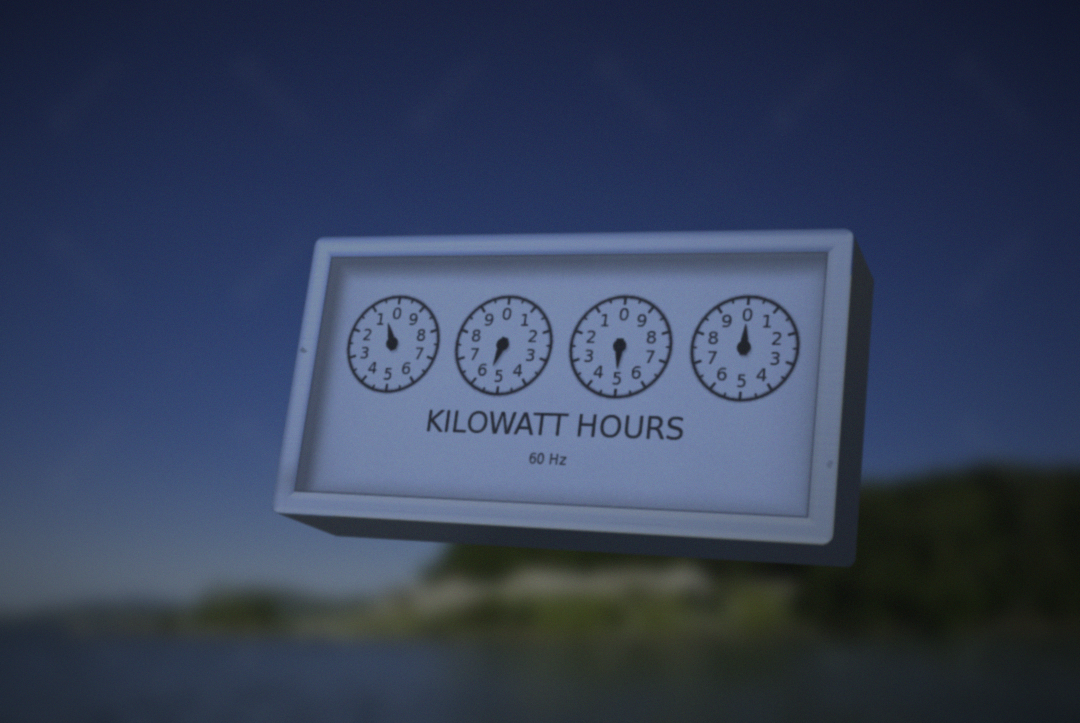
550 kWh
